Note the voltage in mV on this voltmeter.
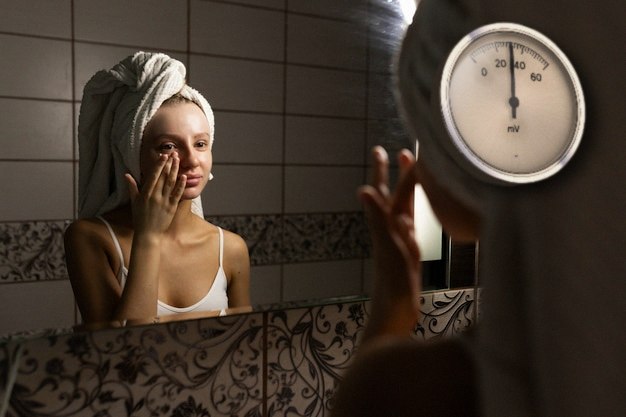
30 mV
